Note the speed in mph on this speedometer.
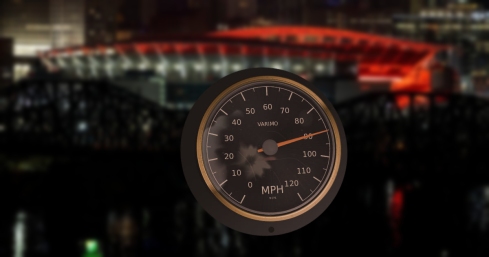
90 mph
